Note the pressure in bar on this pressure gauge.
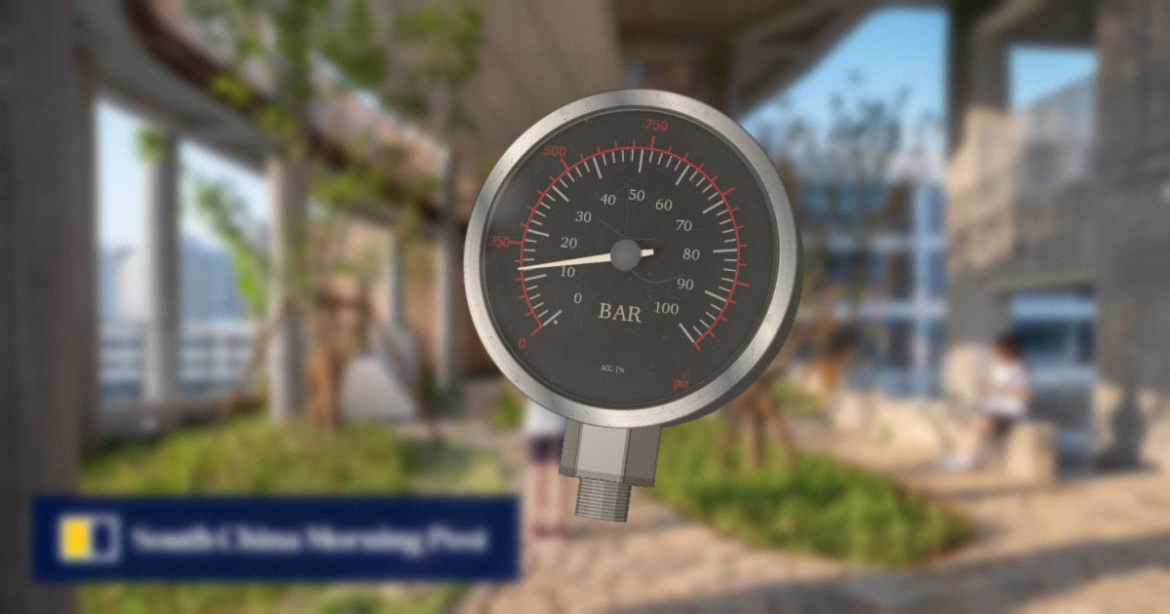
12 bar
